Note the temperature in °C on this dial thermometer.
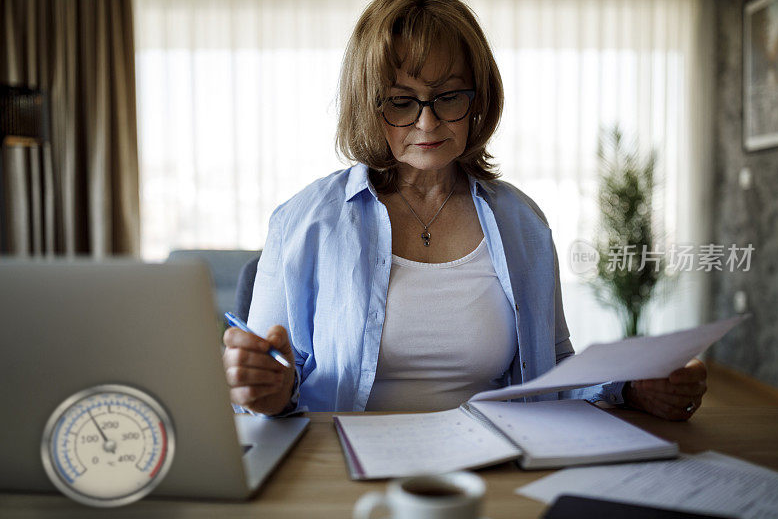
160 °C
